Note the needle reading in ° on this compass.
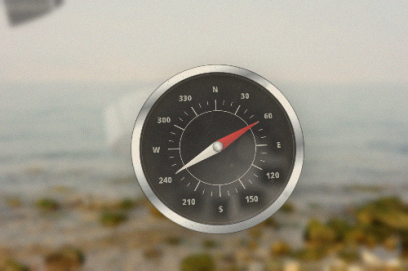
60 °
